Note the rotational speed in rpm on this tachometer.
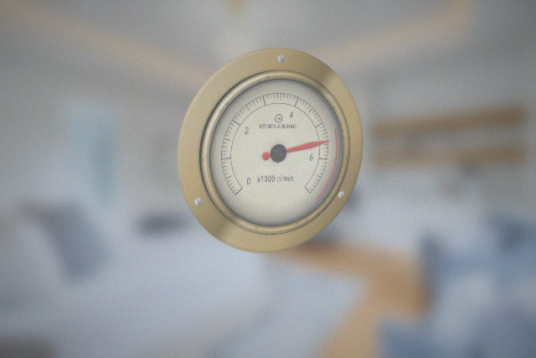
5500 rpm
